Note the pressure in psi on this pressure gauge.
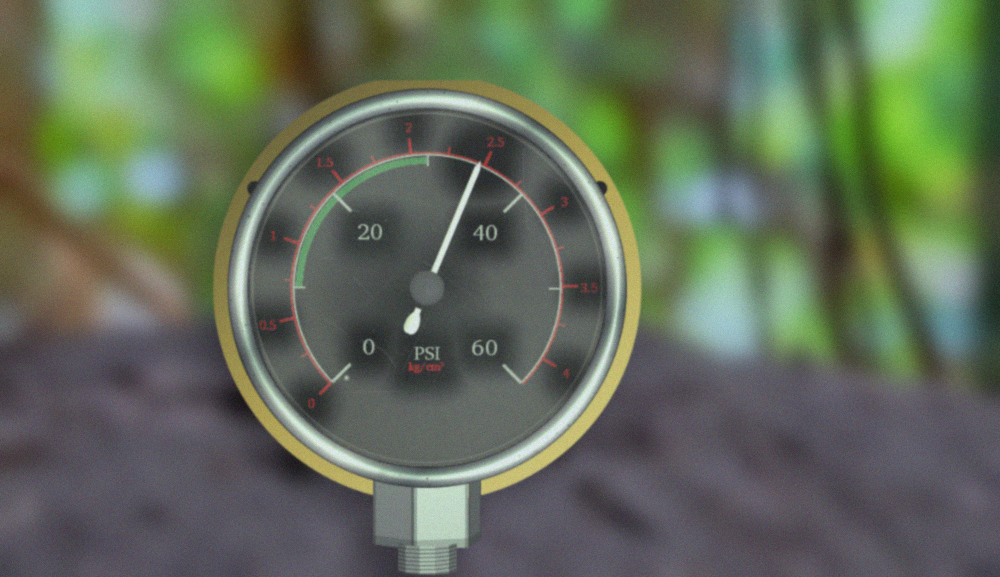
35 psi
